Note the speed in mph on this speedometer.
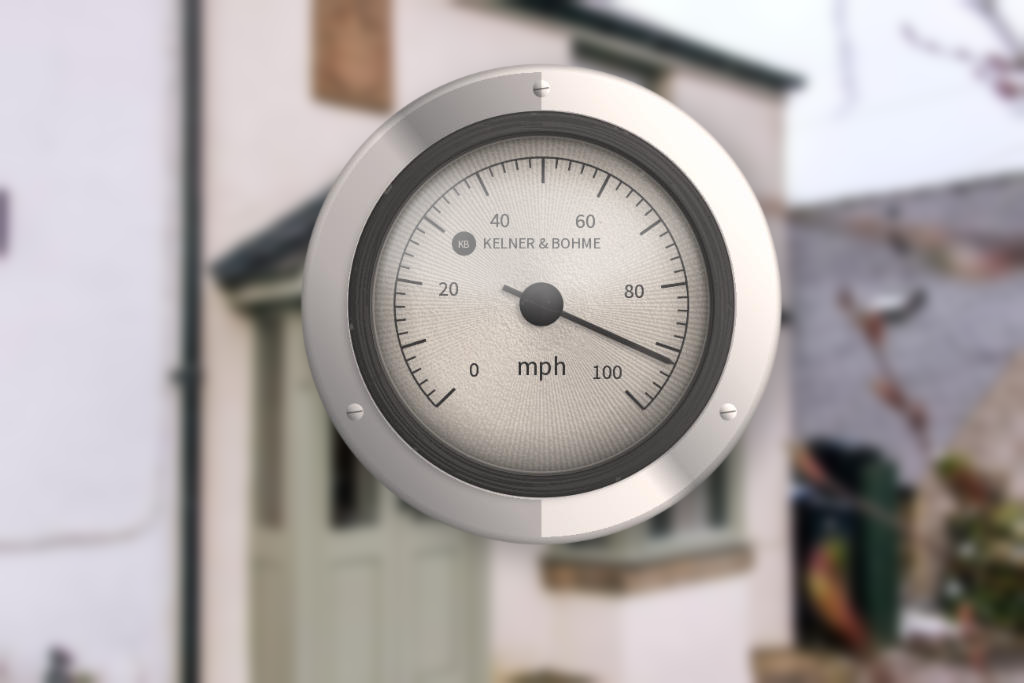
92 mph
